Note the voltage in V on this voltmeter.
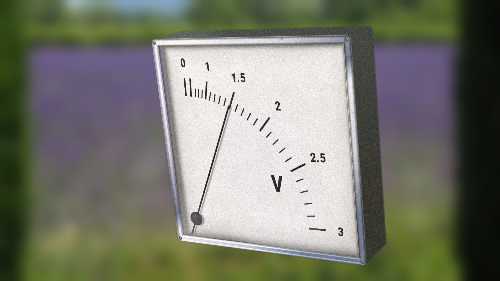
1.5 V
